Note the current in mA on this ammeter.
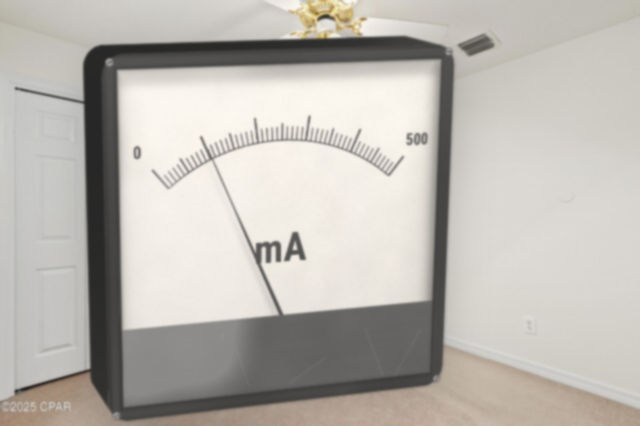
100 mA
